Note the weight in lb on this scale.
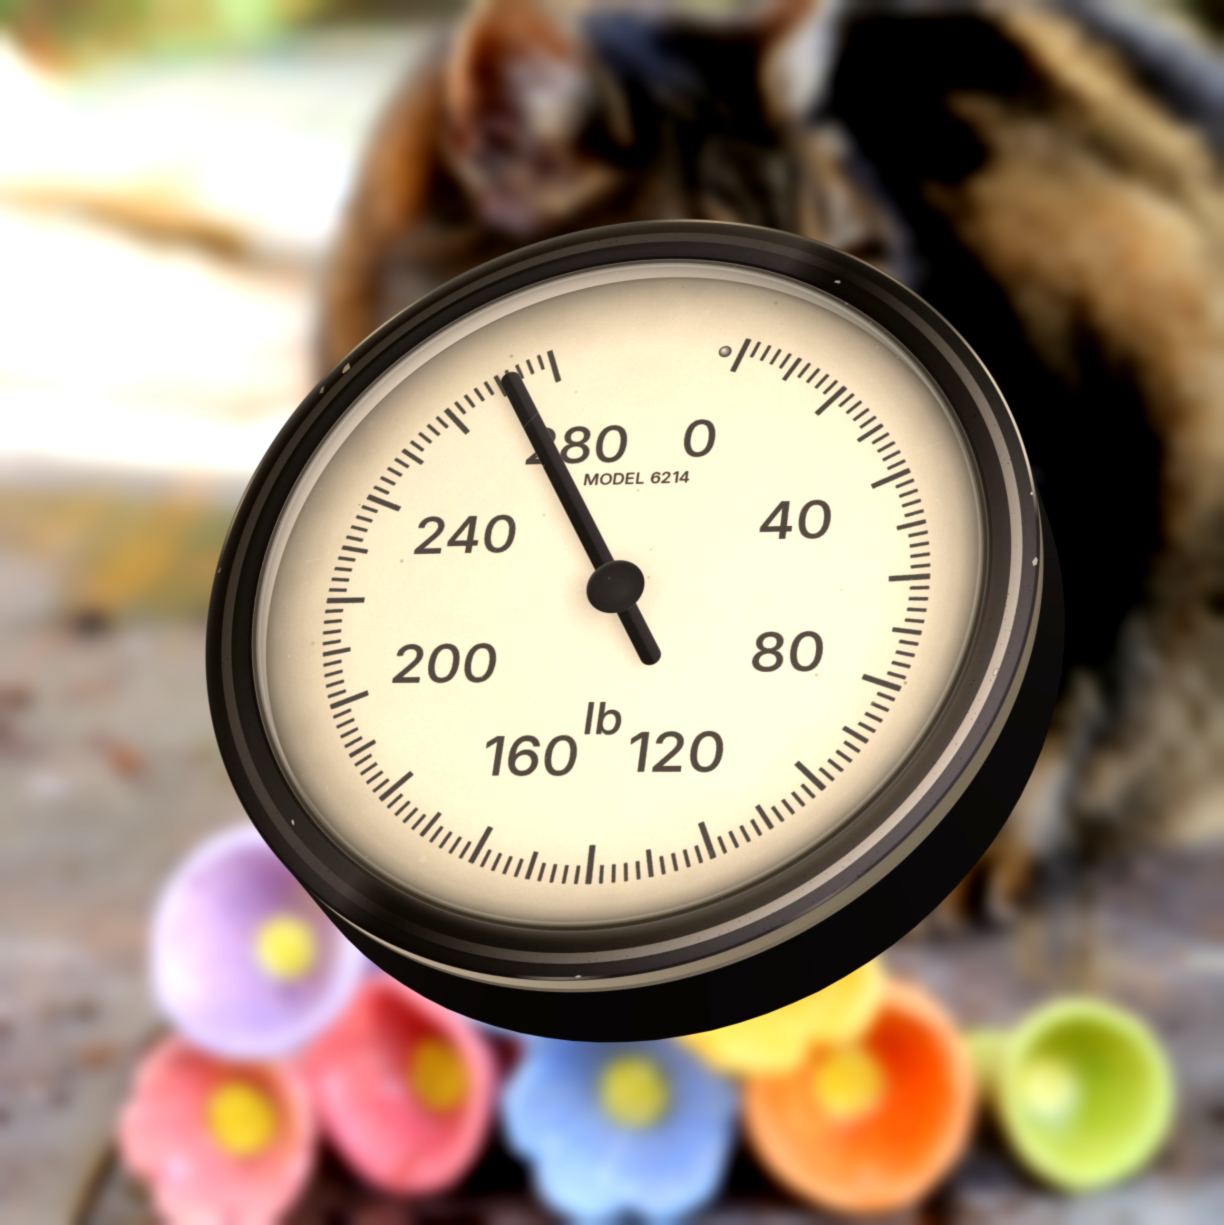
272 lb
